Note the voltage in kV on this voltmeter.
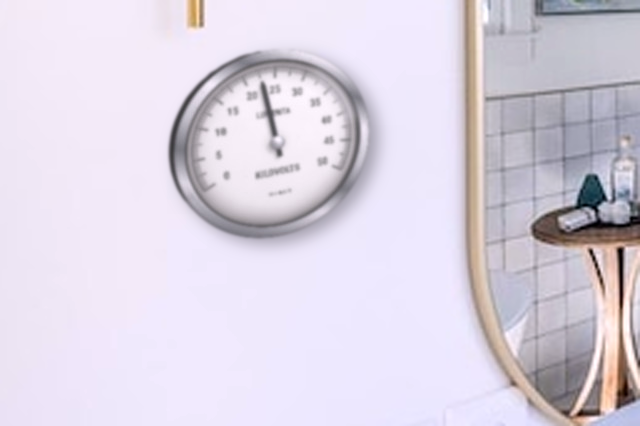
22.5 kV
